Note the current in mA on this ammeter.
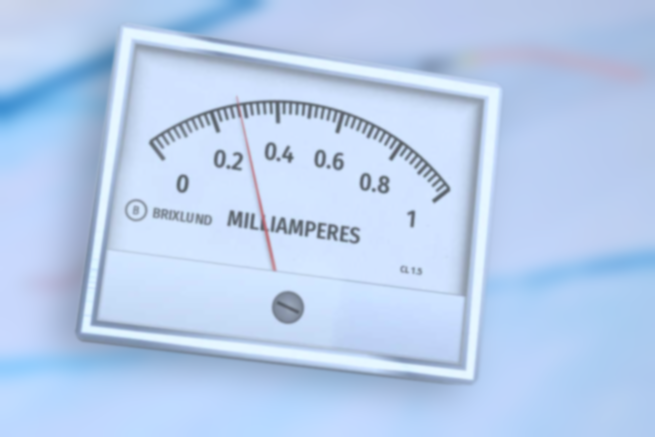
0.28 mA
